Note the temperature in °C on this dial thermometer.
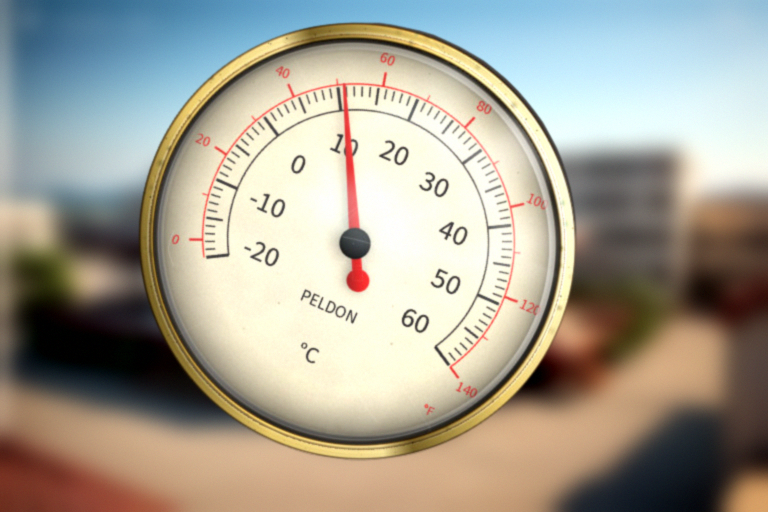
11 °C
